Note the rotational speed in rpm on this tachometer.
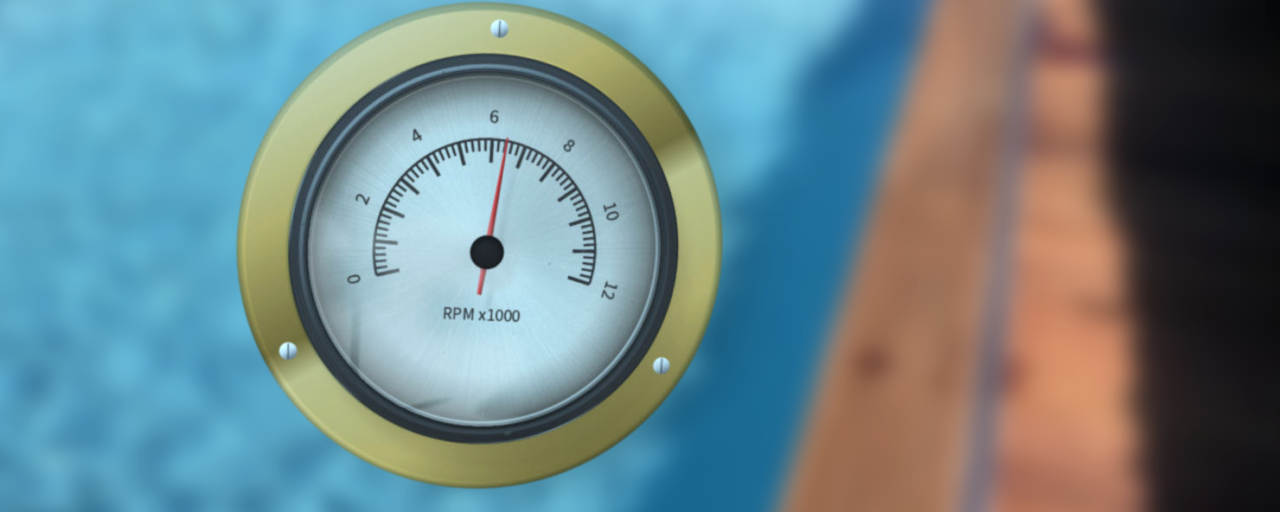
6400 rpm
